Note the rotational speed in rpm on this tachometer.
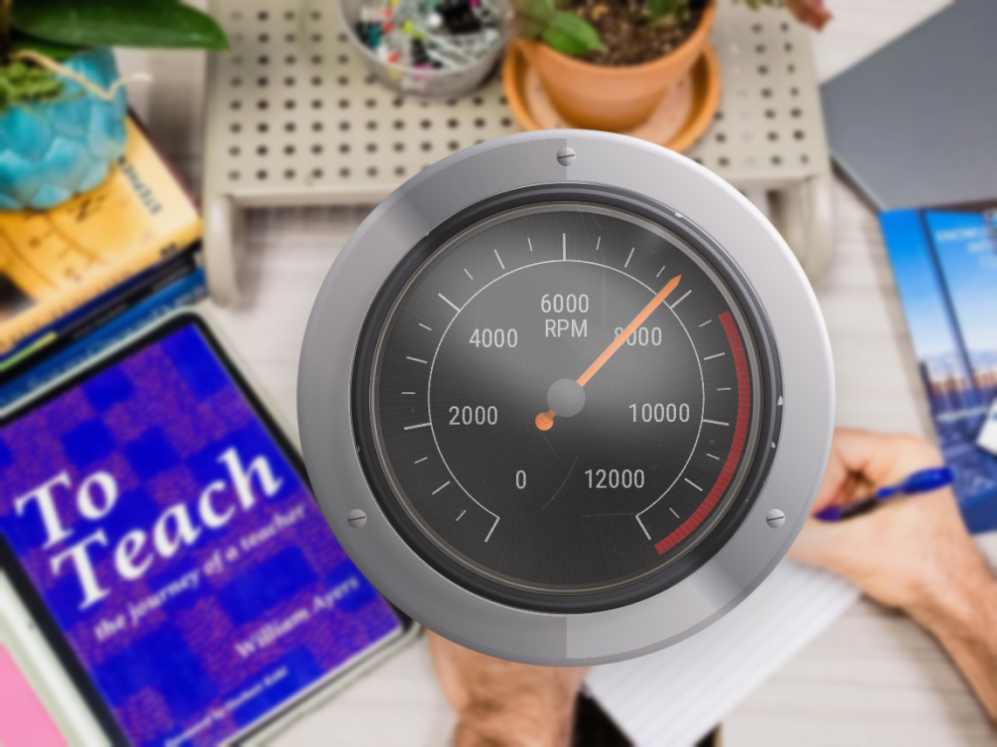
7750 rpm
